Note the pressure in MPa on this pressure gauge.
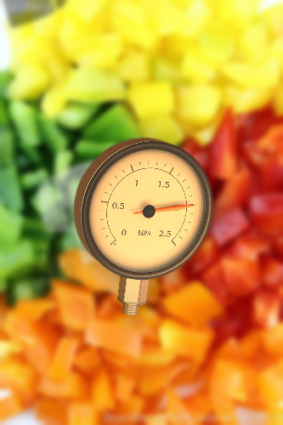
2 MPa
